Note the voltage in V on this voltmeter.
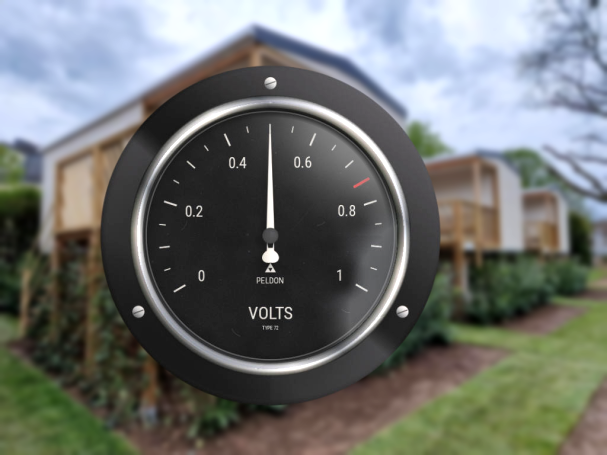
0.5 V
